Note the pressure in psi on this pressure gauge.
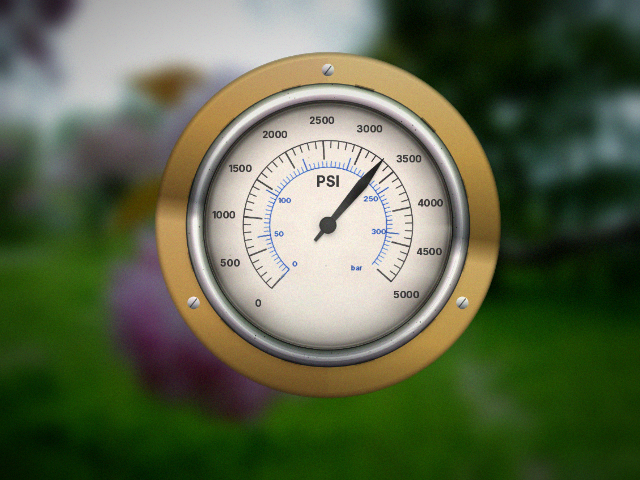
3300 psi
